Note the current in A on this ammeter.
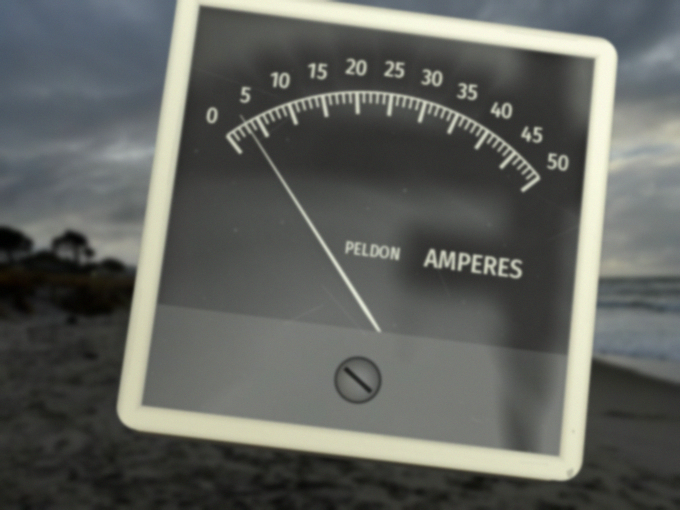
3 A
